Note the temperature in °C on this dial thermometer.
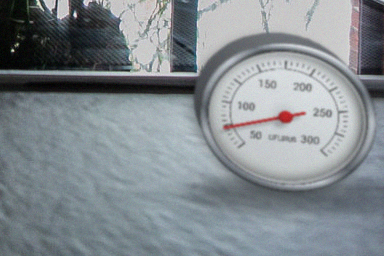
75 °C
